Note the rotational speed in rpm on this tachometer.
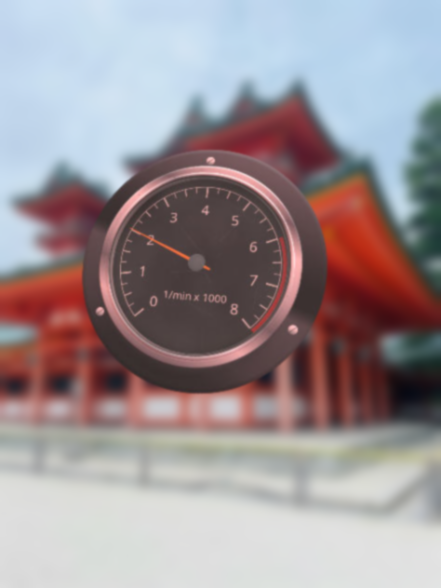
2000 rpm
